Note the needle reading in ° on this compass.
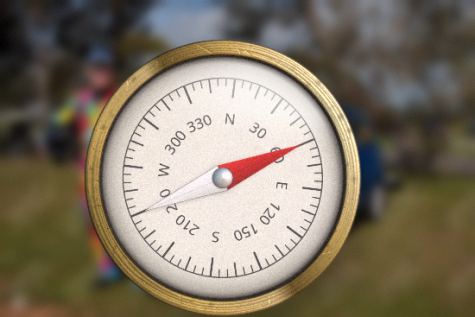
60 °
